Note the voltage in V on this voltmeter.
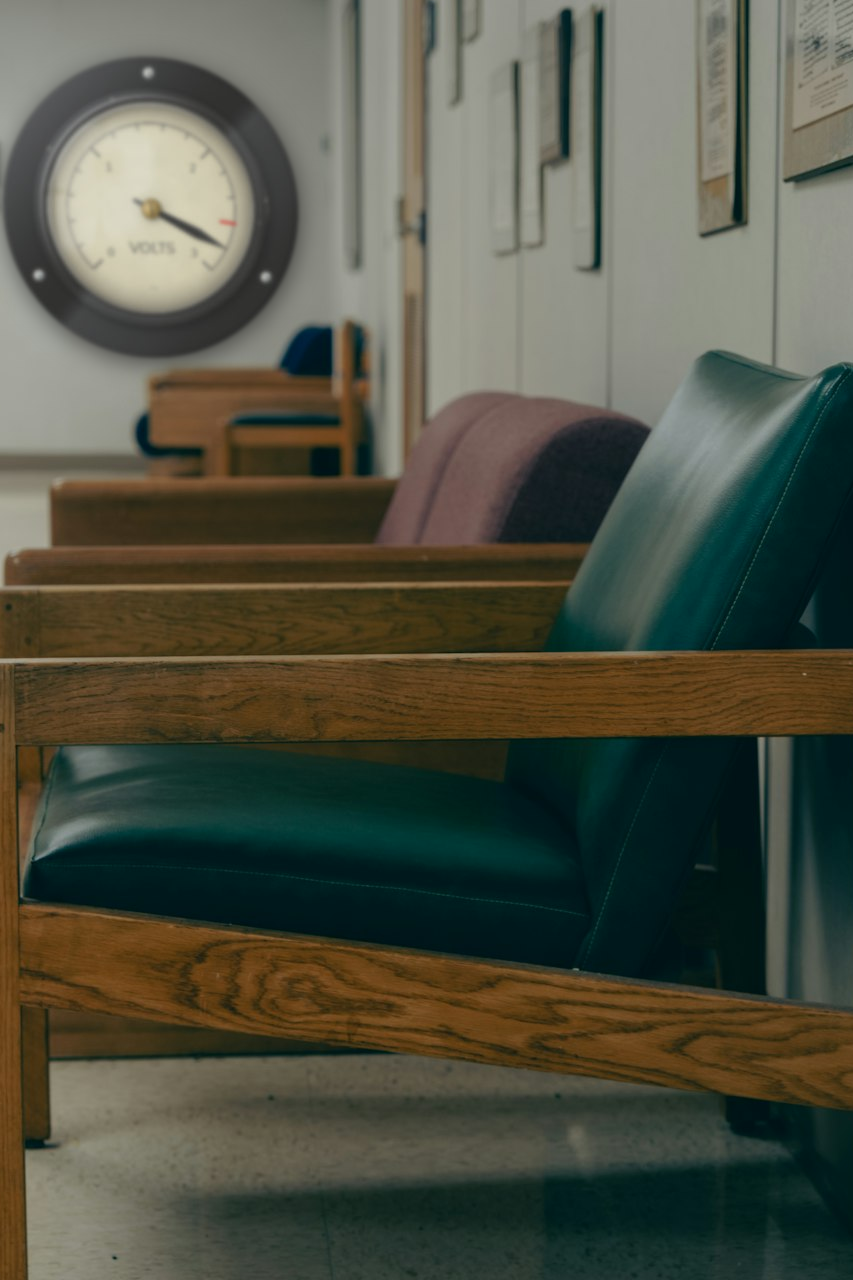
2.8 V
